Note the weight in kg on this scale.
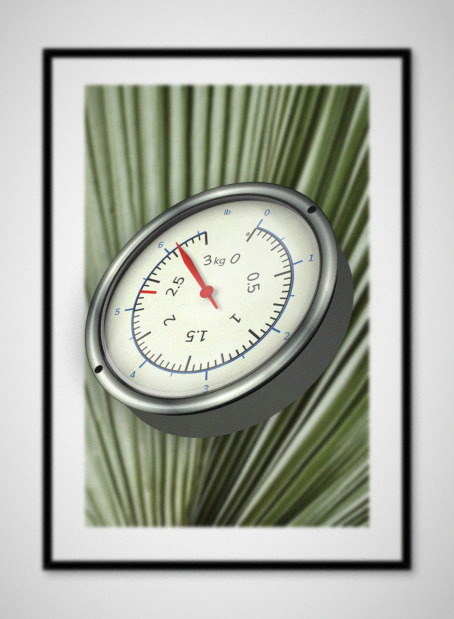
2.8 kg
